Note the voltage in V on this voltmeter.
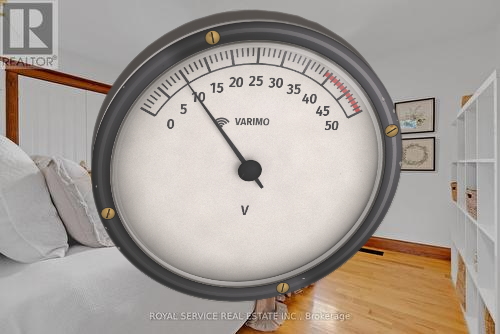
10 V
